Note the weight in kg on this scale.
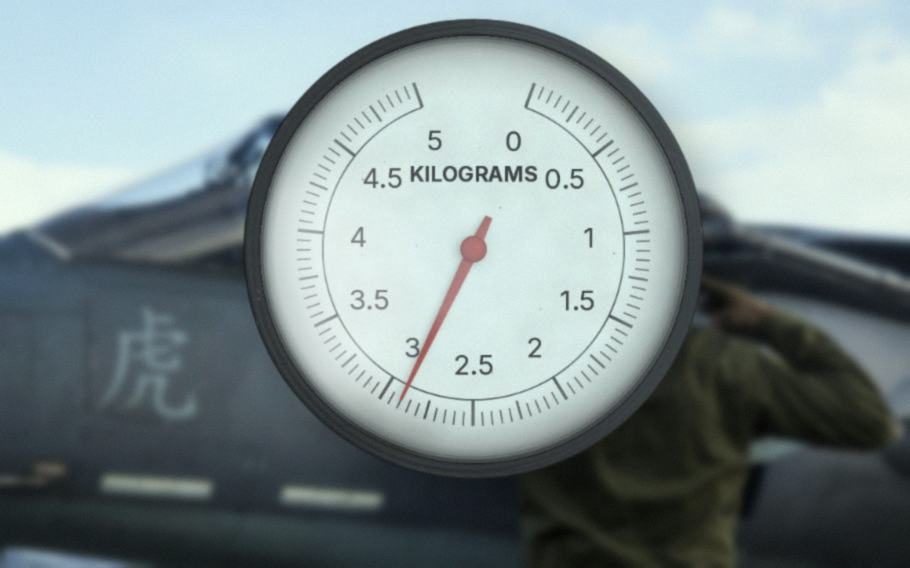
2.9 kg
